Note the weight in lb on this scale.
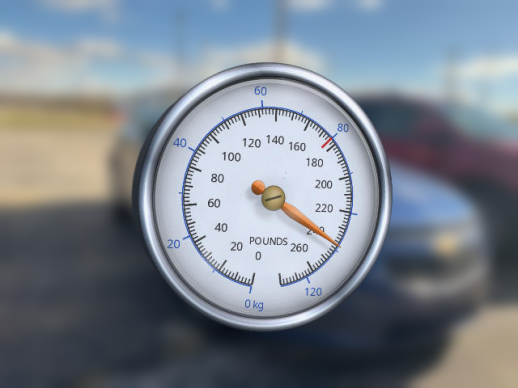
240 lb
